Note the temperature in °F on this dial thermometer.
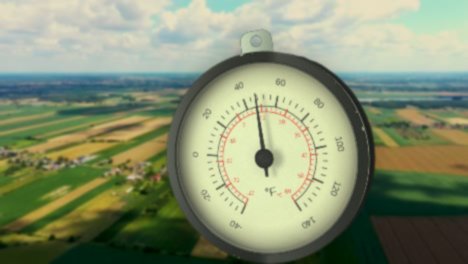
48 °F
